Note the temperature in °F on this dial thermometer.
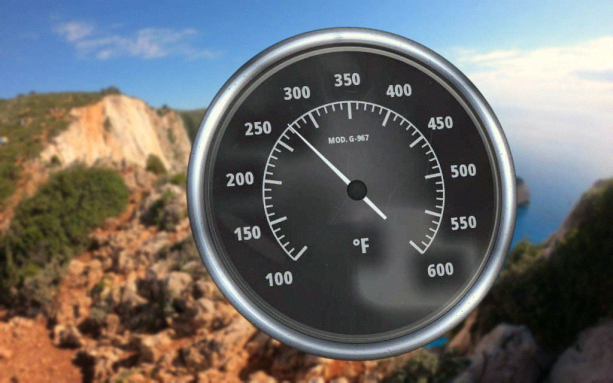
270 °F
